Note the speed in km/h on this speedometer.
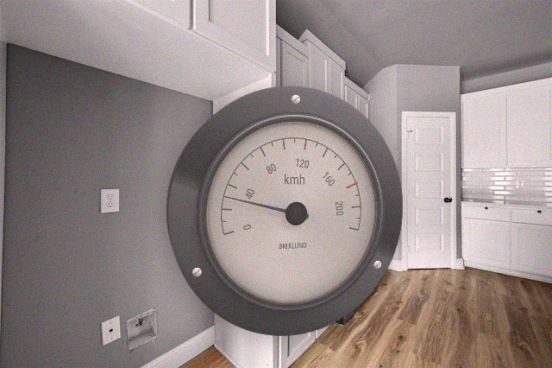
30 km/h
